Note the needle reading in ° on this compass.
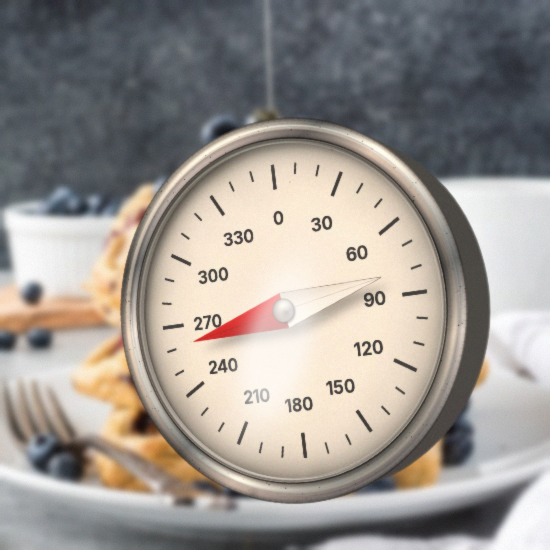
260 °
